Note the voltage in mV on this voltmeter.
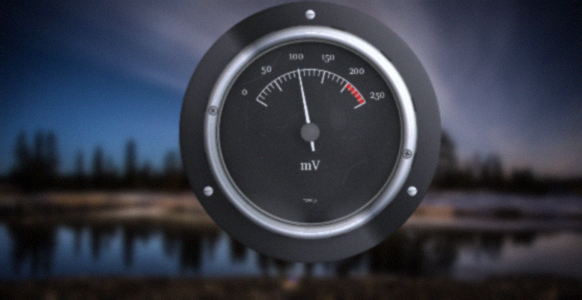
100 mV
